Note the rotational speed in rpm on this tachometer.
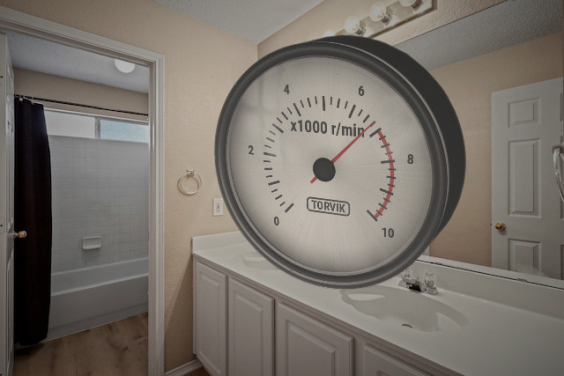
6750 rpm
